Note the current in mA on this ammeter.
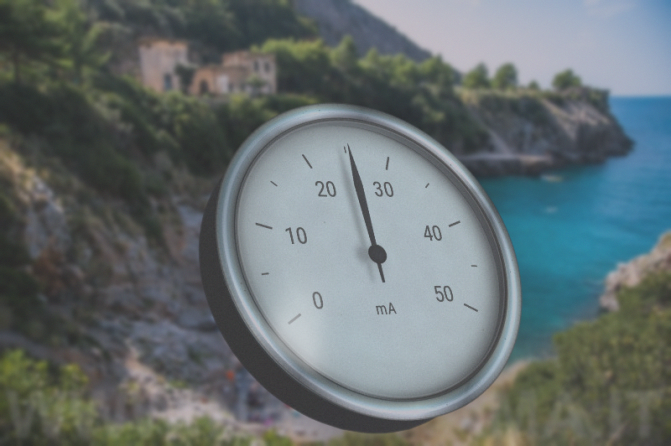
25 mA
